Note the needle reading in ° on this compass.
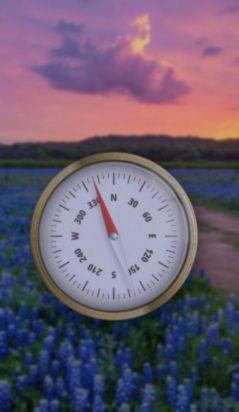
340 °
